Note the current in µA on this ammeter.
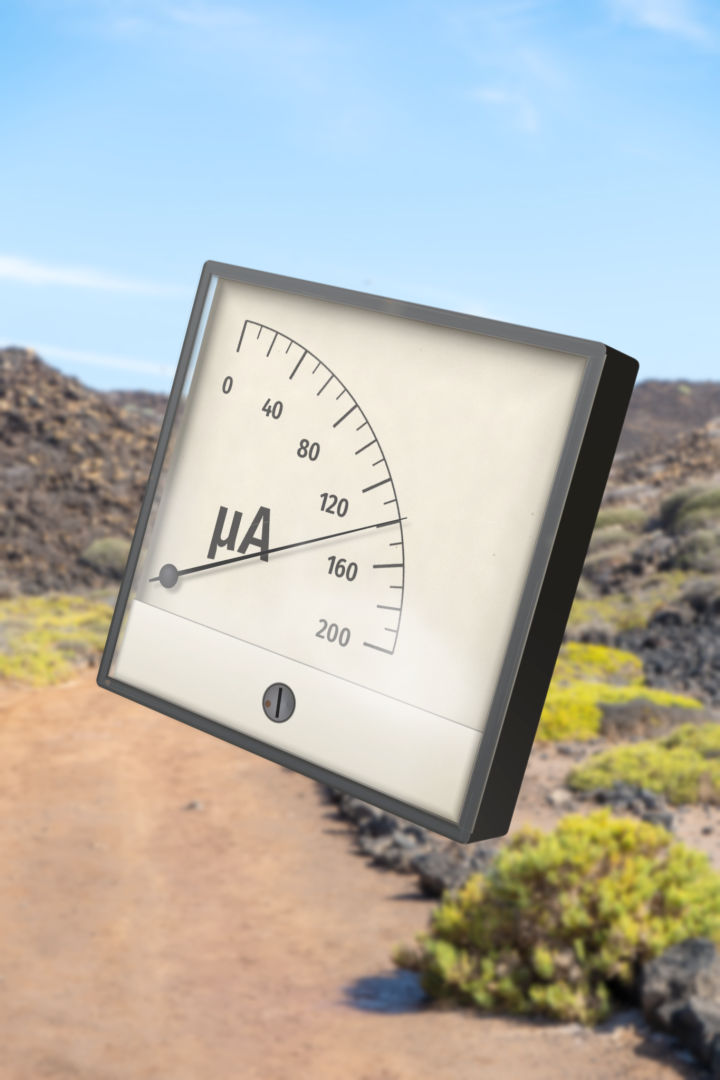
140 µA
